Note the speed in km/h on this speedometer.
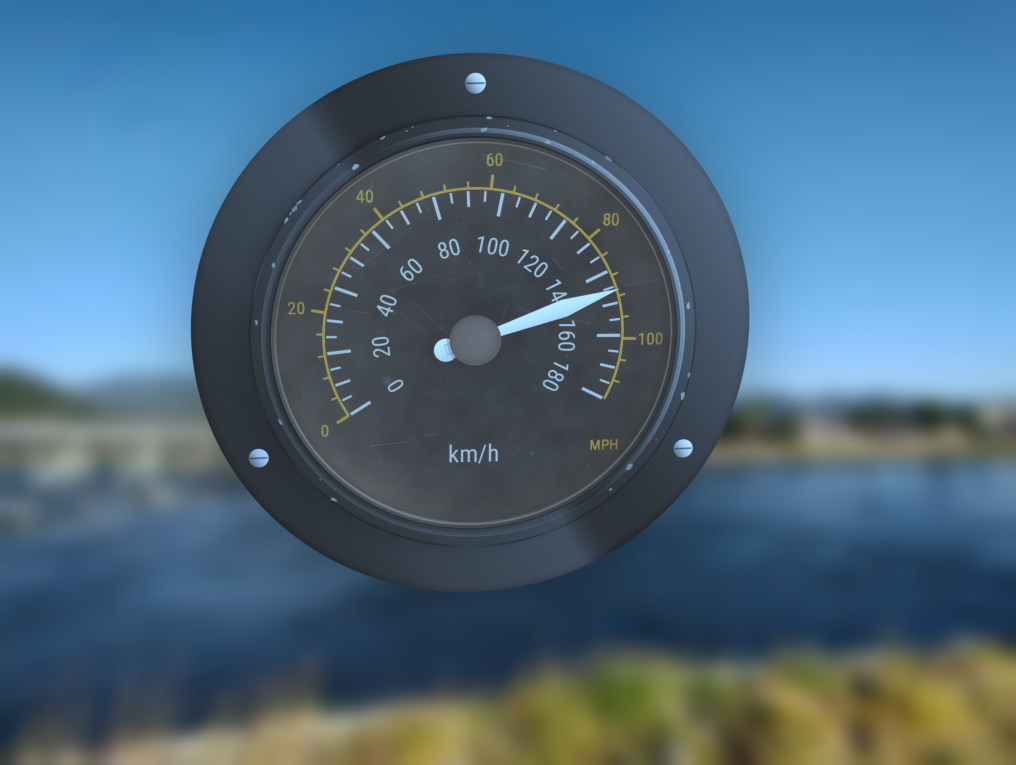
145 km/h
